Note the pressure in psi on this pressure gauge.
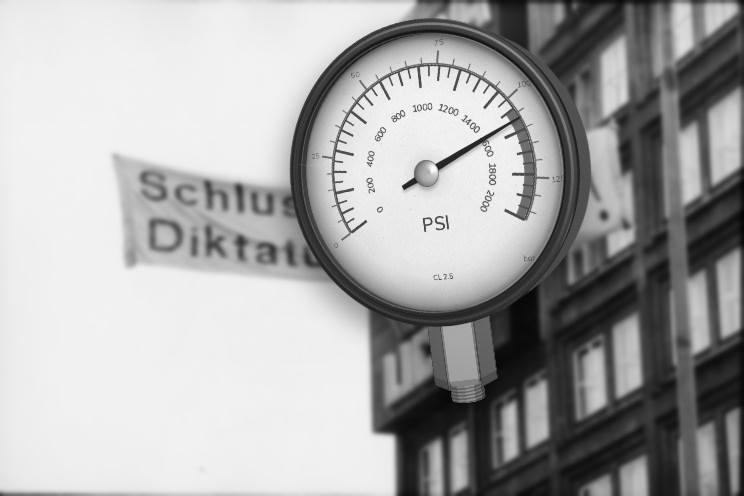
1550 psi
